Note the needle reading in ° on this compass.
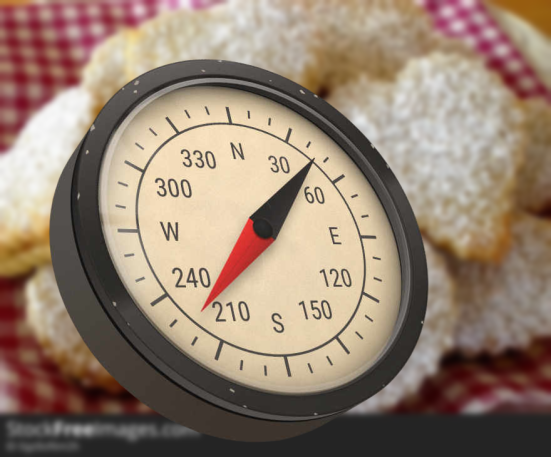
225 °
